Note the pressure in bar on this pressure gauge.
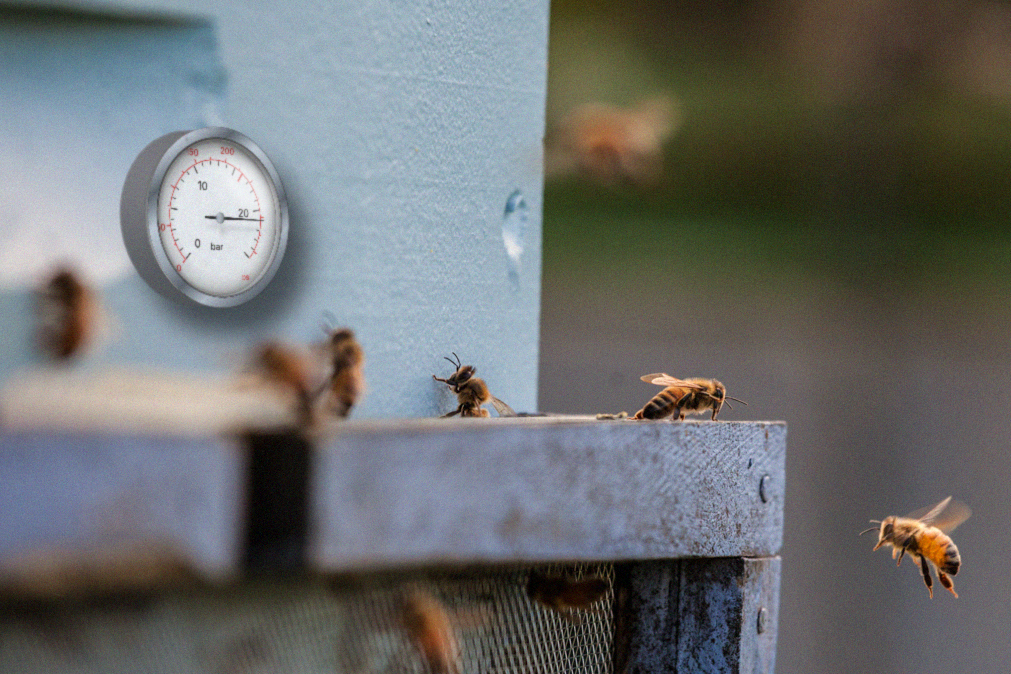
21 bar
